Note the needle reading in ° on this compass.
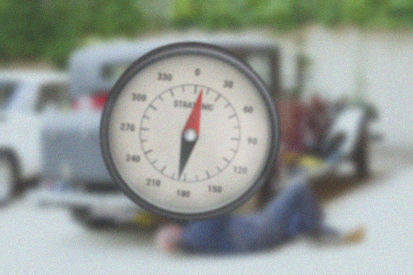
7.5 °
